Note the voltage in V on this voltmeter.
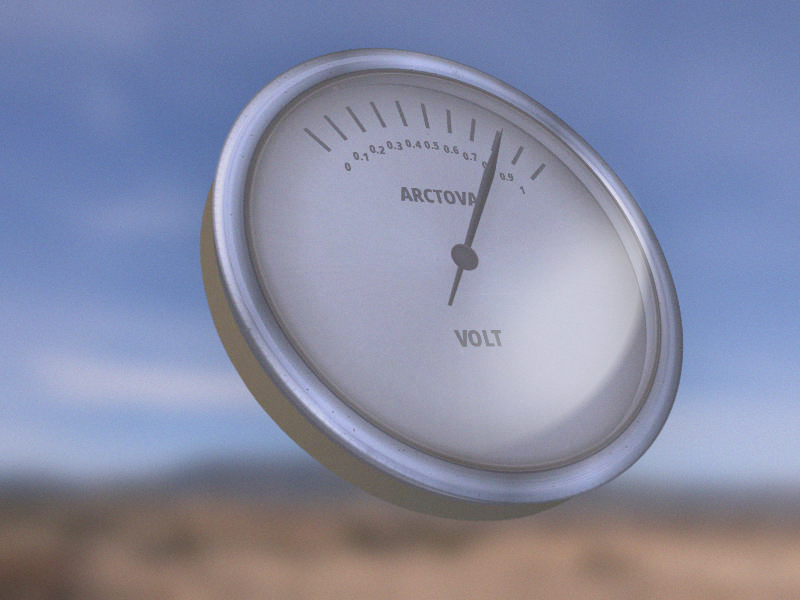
0.8 V
